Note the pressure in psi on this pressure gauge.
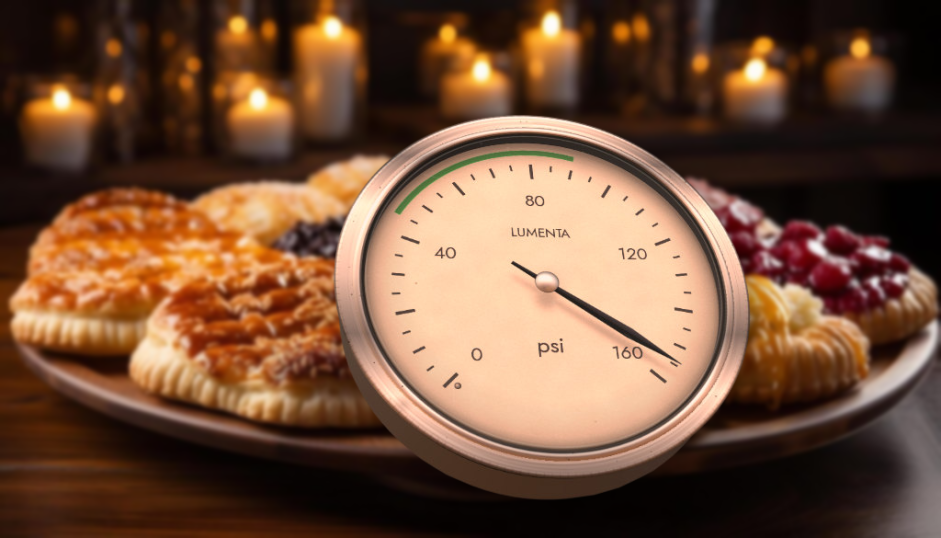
155 psi
